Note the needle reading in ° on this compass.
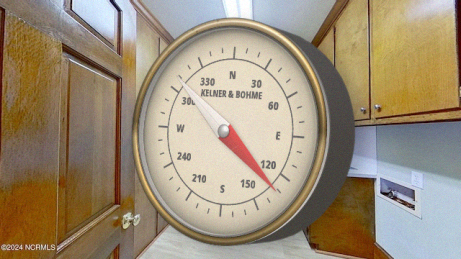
130 °
